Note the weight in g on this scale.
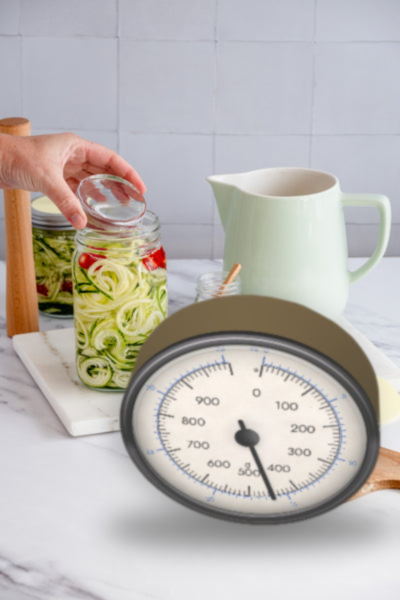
450 g
